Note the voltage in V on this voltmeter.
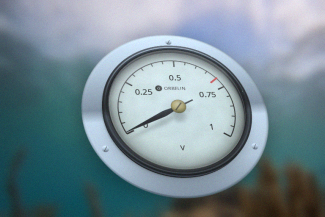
0 V
